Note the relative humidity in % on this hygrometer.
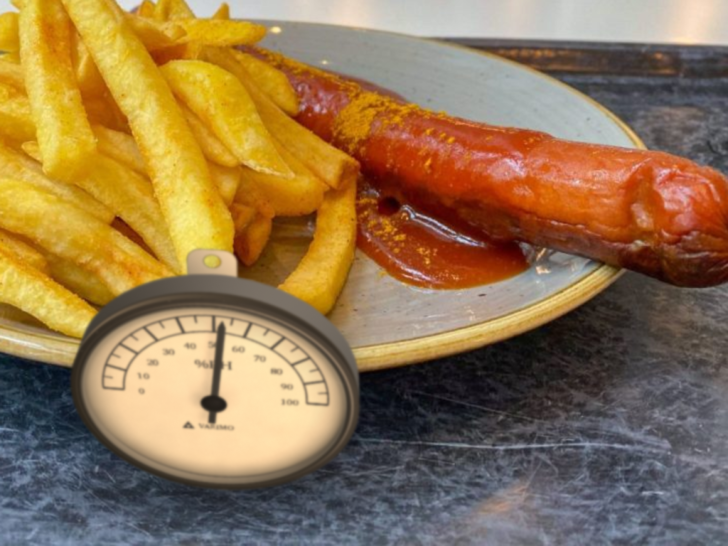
52.5 %
